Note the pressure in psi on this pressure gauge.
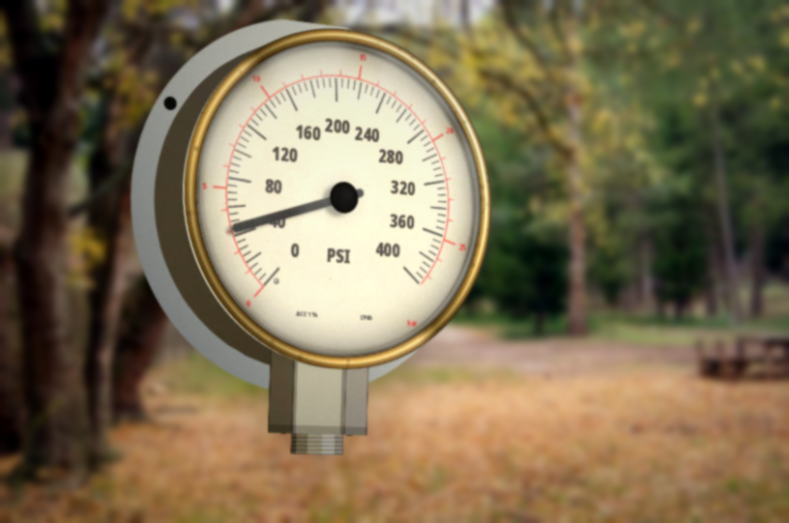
45 psi
